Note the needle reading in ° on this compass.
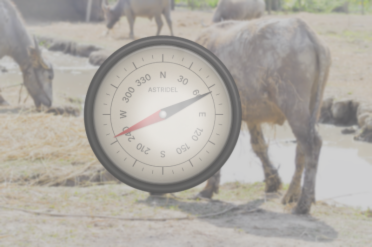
245 °
